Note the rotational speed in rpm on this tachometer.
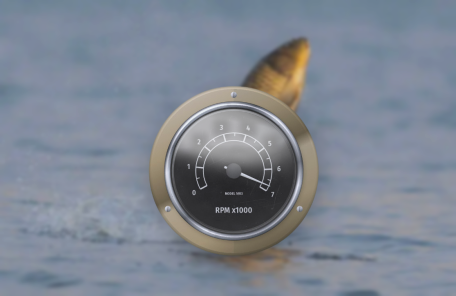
6750 rpm
